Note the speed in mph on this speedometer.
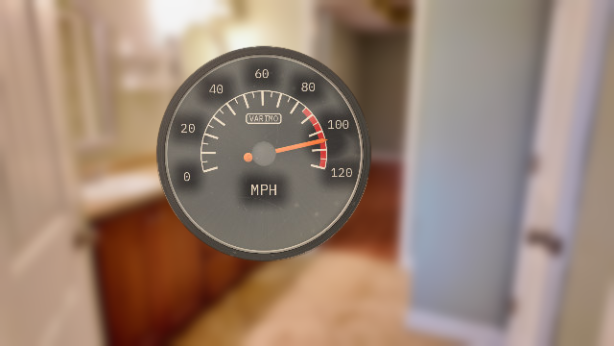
105 mph
